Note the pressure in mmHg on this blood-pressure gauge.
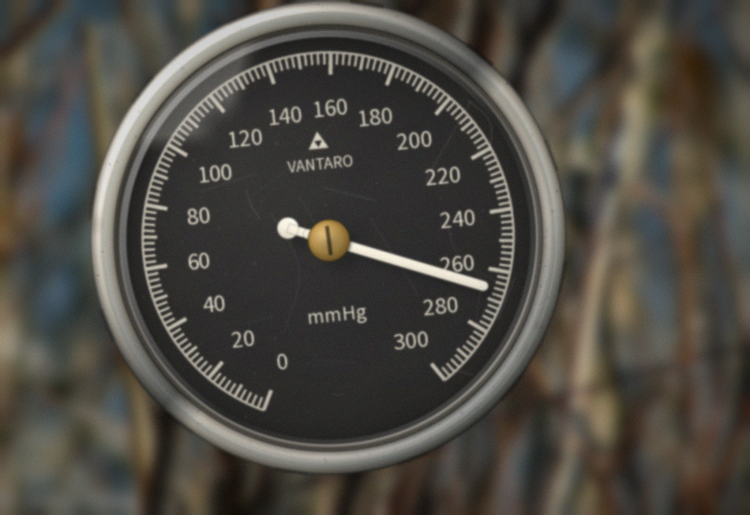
266 mmHg
